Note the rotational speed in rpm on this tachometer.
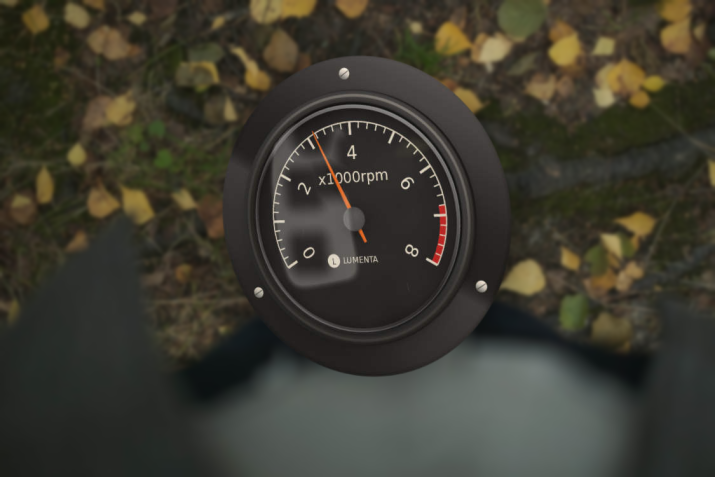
3200 rpm
